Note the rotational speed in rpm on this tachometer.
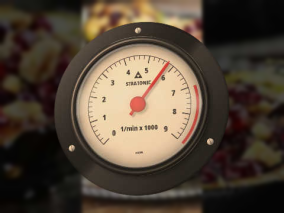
5800 rpm
